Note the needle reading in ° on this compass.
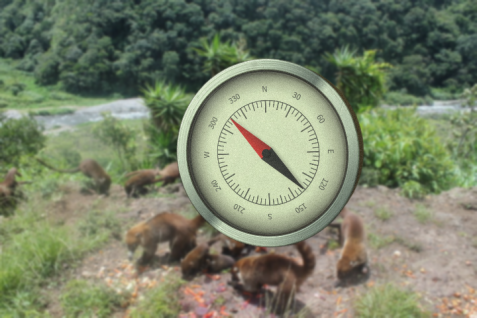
315 °
